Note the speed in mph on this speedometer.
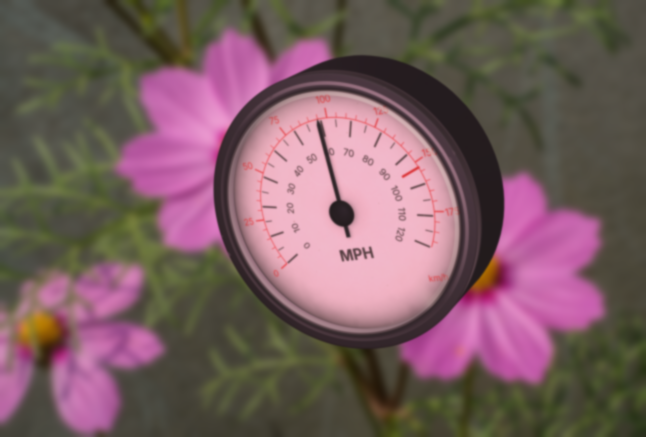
60 mph
